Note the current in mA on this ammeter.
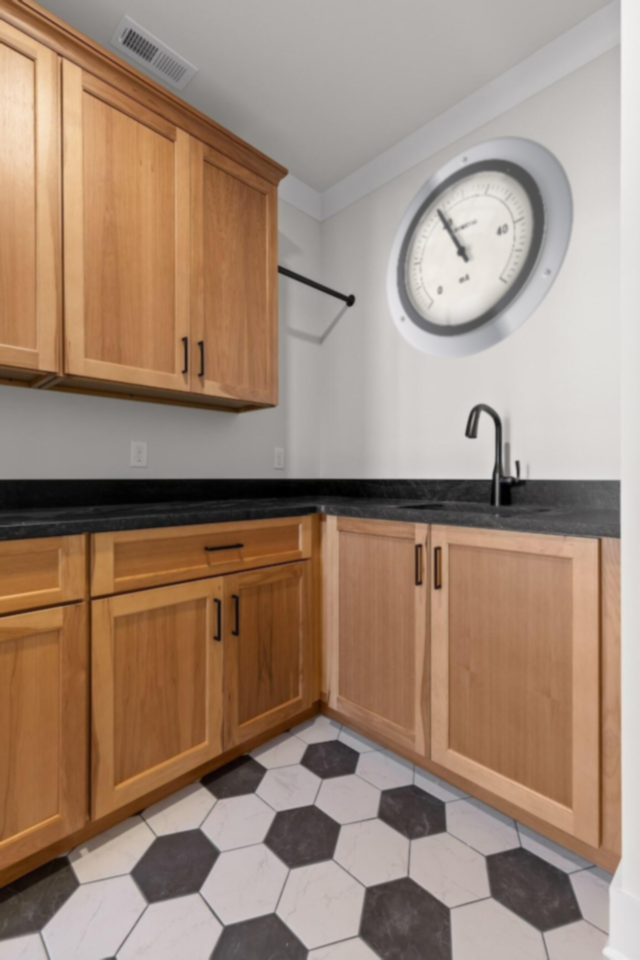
20 mA
